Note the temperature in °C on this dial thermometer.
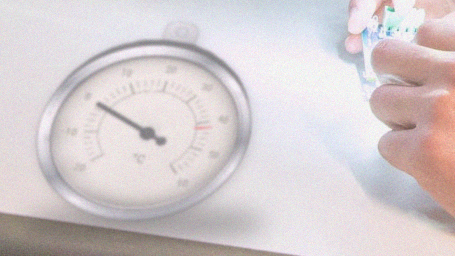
0 °C
